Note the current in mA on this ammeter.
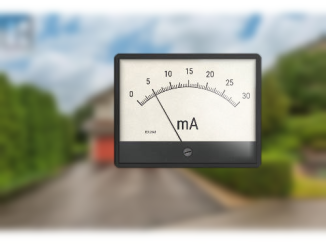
5 mA
